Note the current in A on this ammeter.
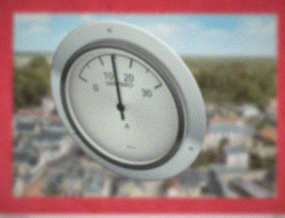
15 A
